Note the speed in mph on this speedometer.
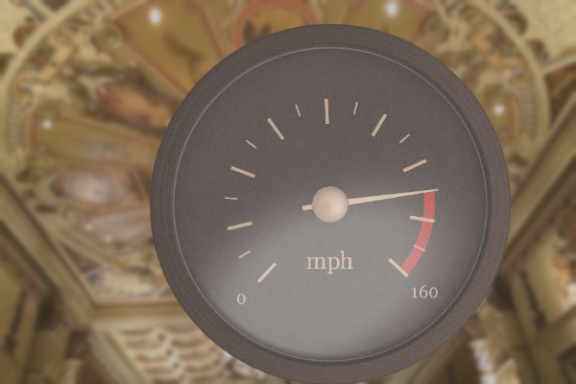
130 mph
